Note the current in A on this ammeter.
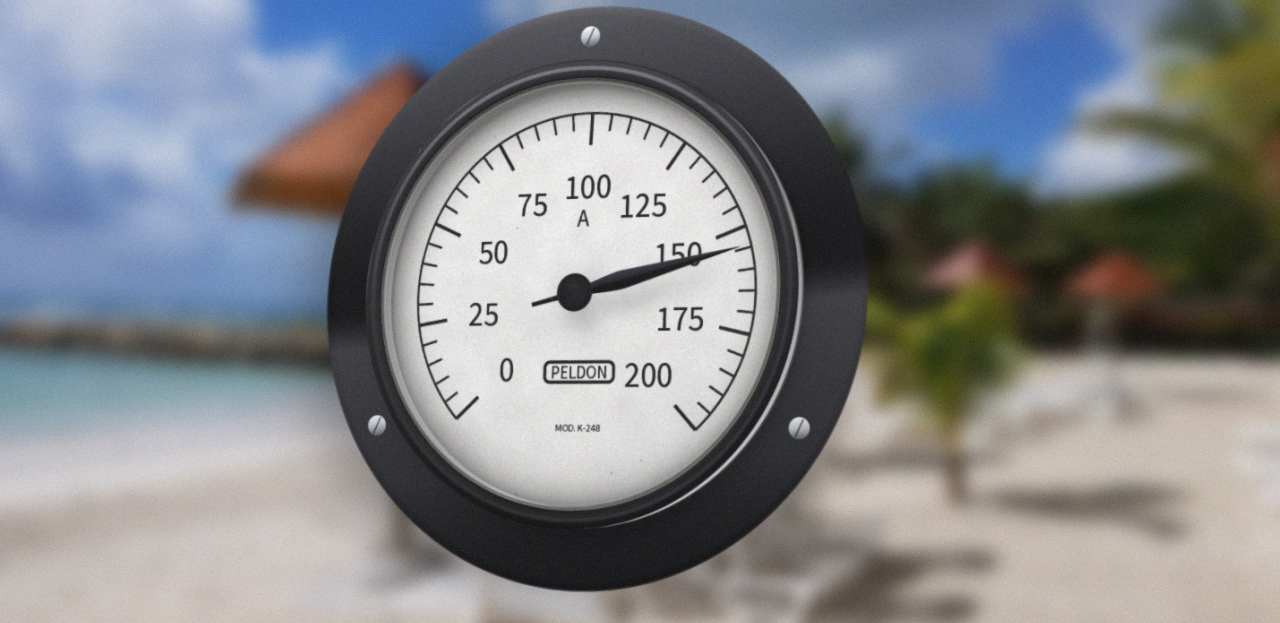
155 A
